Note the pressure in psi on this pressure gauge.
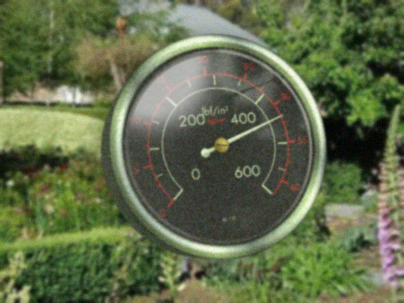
450 psi
